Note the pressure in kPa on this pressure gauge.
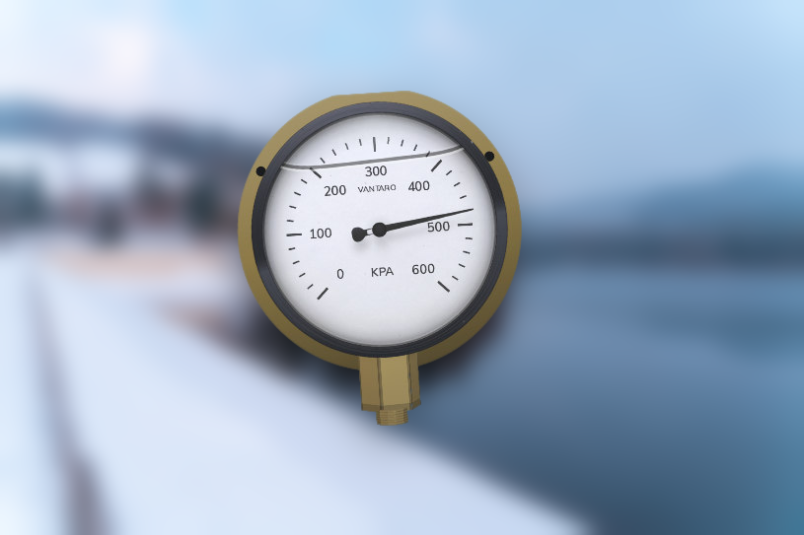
480 kPa
